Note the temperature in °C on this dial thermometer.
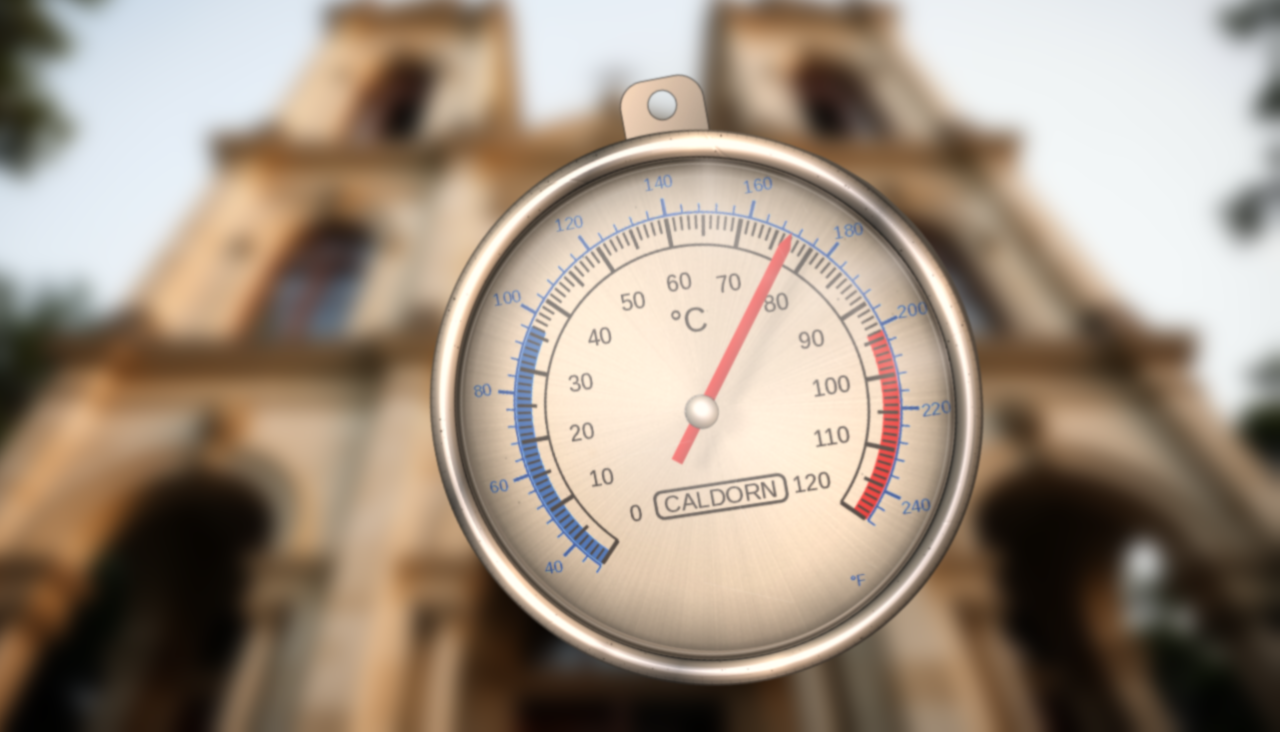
77 °C
